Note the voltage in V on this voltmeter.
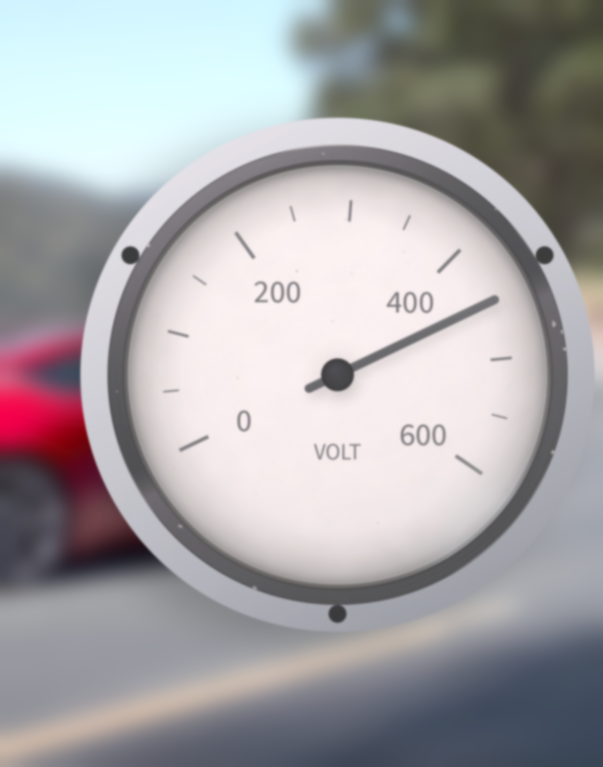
450 V
